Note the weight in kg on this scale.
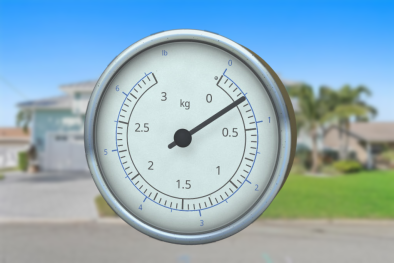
0.25 kg
